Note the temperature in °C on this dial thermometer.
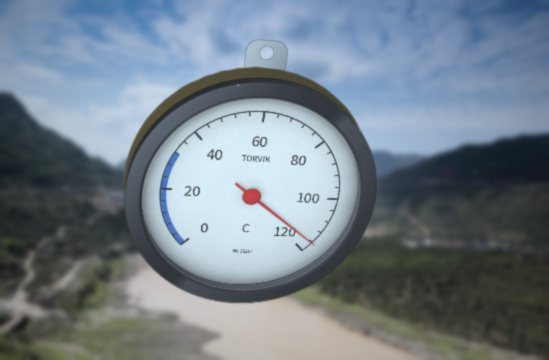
116 °C
